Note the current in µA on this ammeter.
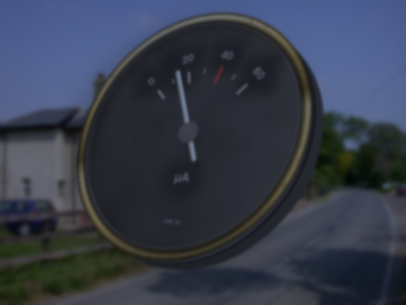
15 µA
